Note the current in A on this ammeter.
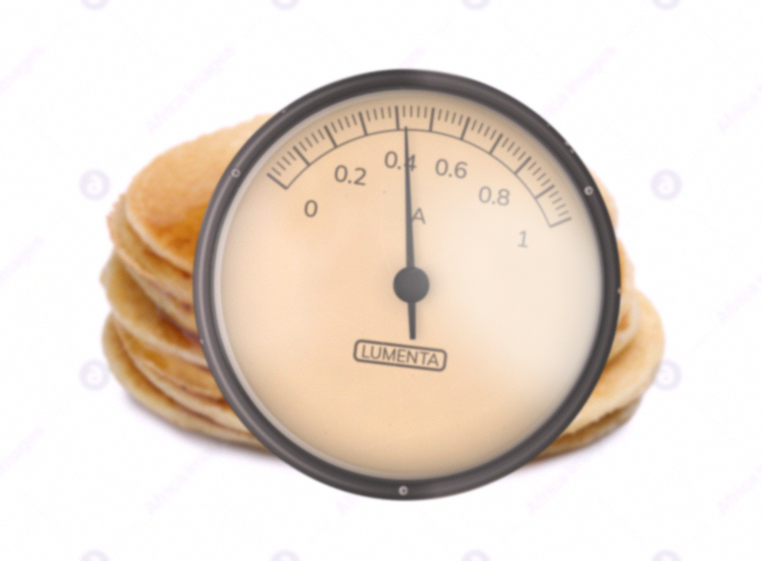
0.42 A
